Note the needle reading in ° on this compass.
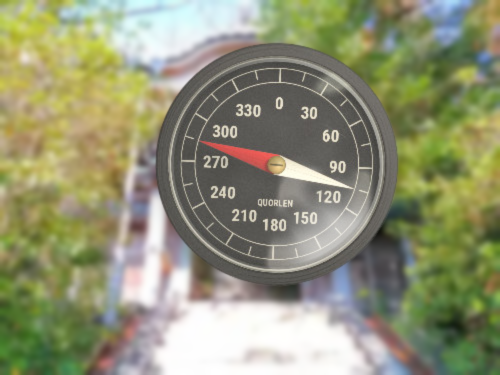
285 °
